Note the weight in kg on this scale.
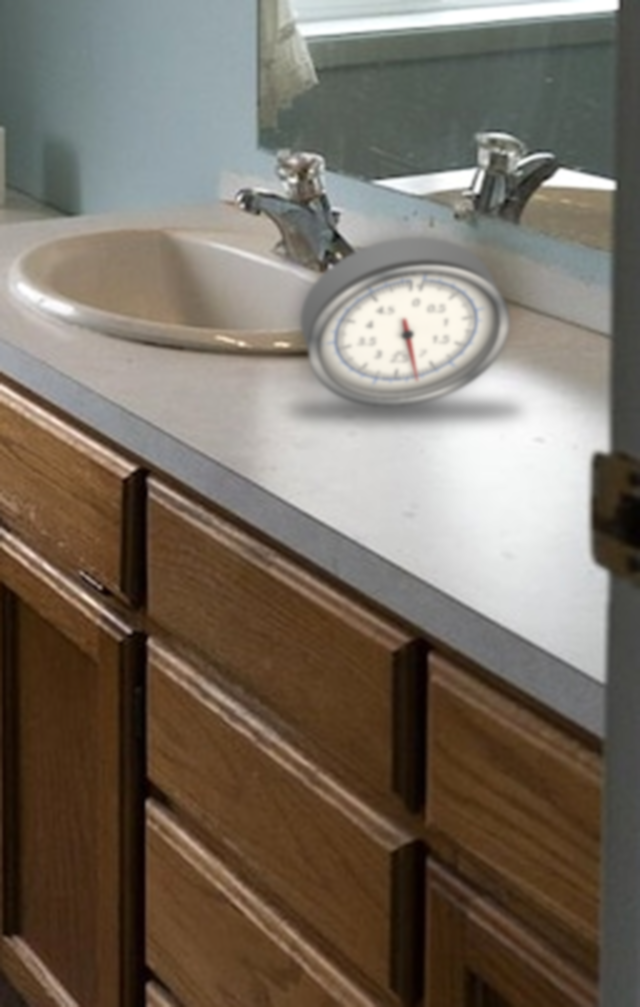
2.25 kg
